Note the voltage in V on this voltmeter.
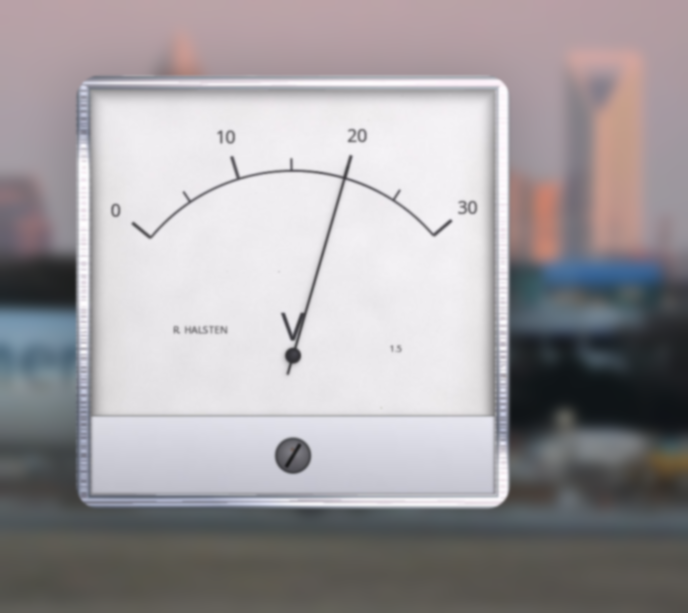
20 V
